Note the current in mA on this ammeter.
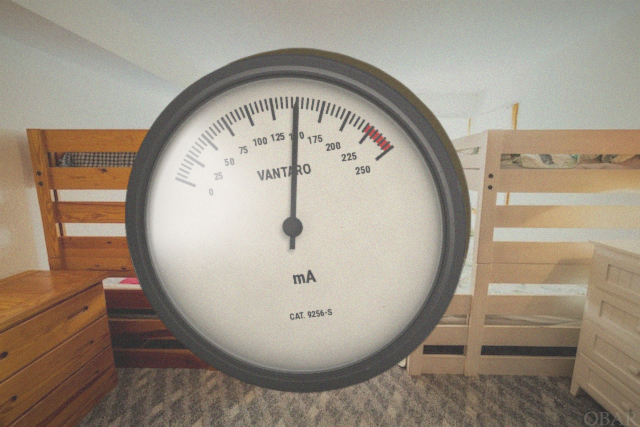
150 mA
